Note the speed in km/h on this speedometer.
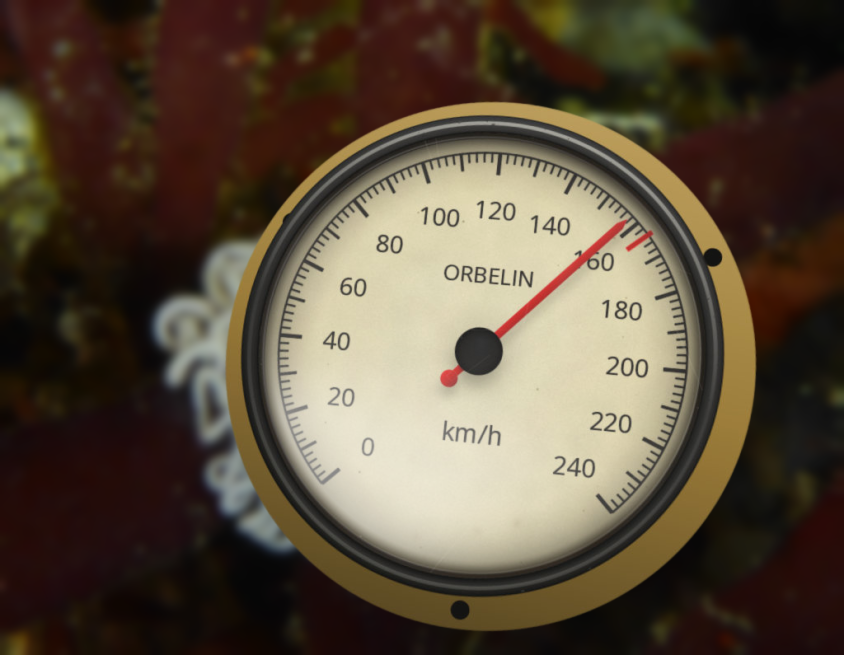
158 km/h
